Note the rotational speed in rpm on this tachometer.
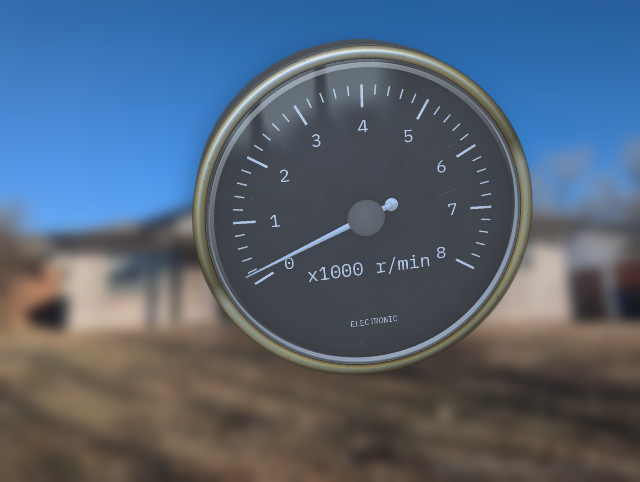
200 rpm
